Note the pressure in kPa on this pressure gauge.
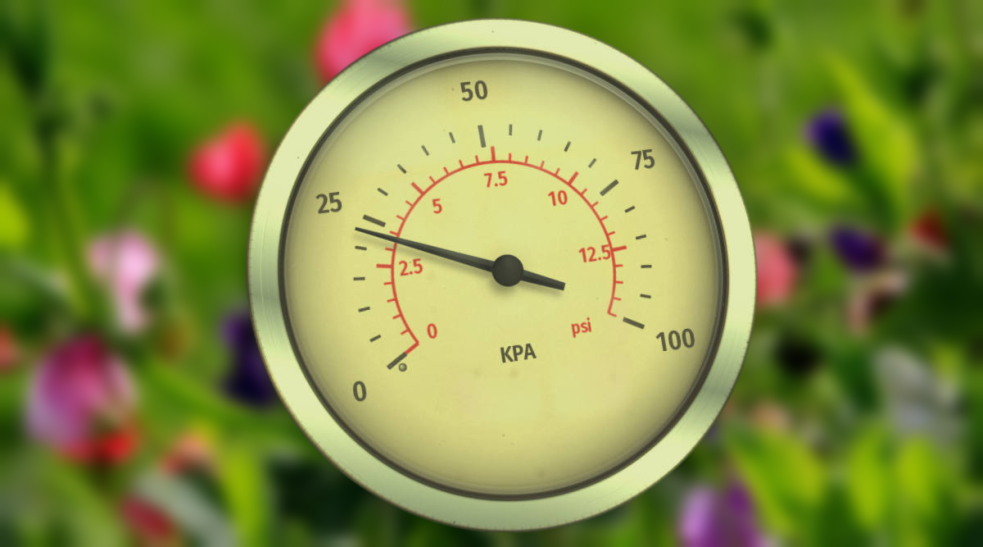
22.5 kPa
